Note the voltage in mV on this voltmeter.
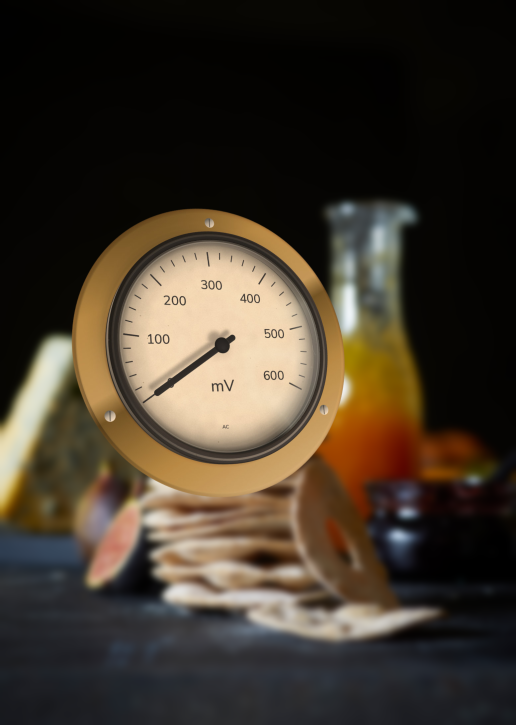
0 mV
